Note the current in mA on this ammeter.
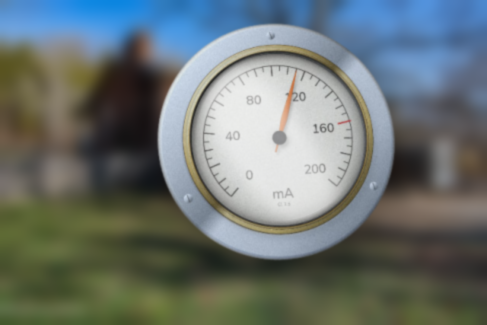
115 mA
